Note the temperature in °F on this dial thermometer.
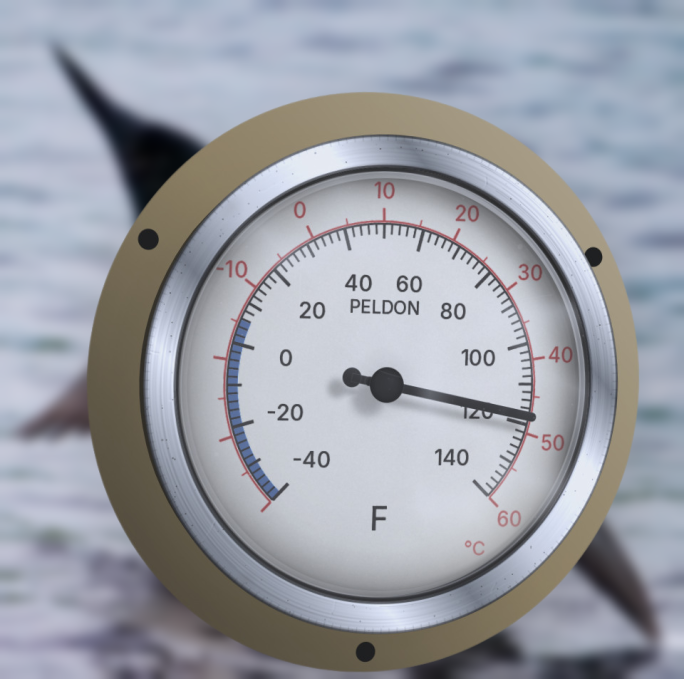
118 °F
